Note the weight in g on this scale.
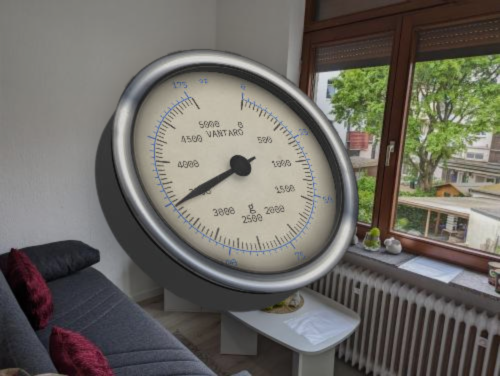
3500 g
